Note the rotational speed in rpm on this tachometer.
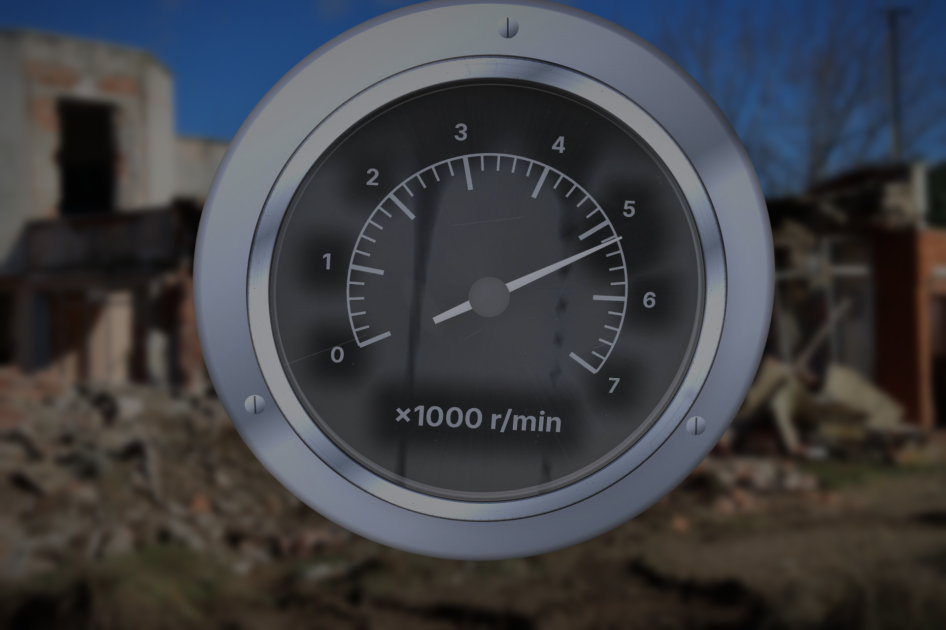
5200 rpm
